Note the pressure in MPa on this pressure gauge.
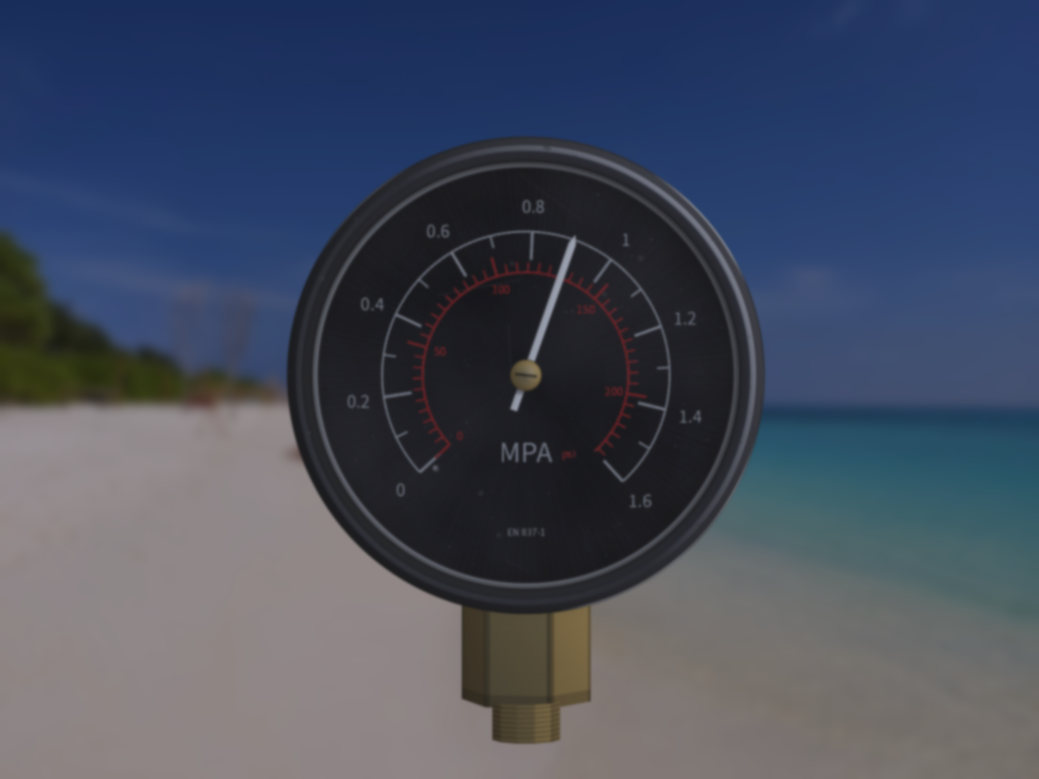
0.9 MPa
